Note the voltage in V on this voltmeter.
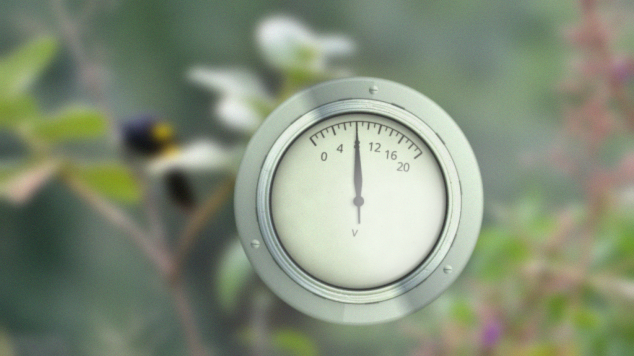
8 V
